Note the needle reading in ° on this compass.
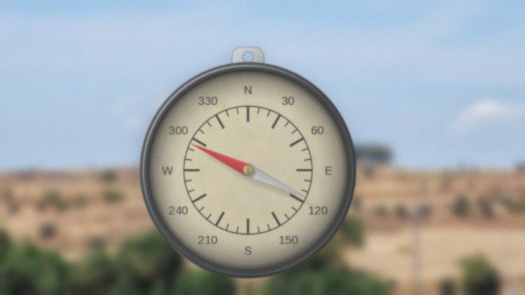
295 °
